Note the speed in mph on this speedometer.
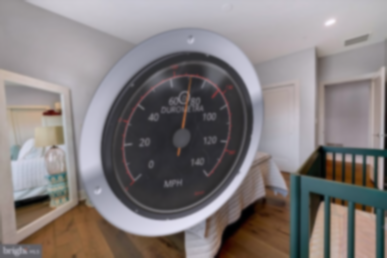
70 mph
